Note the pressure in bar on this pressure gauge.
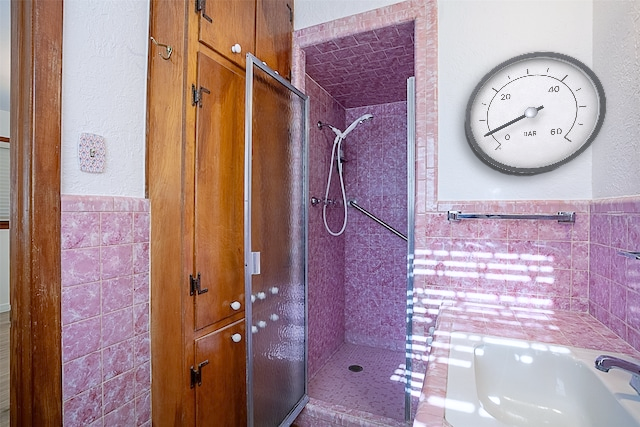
5 bar
